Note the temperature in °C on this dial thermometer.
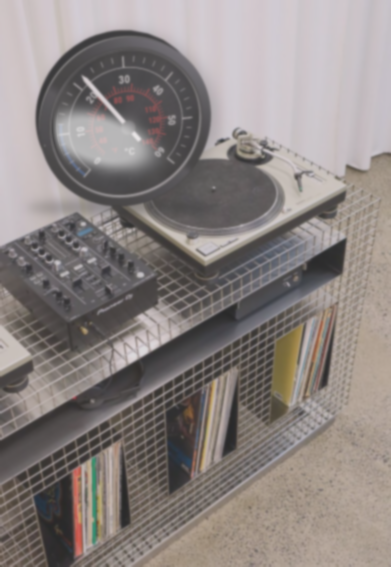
22 °C
